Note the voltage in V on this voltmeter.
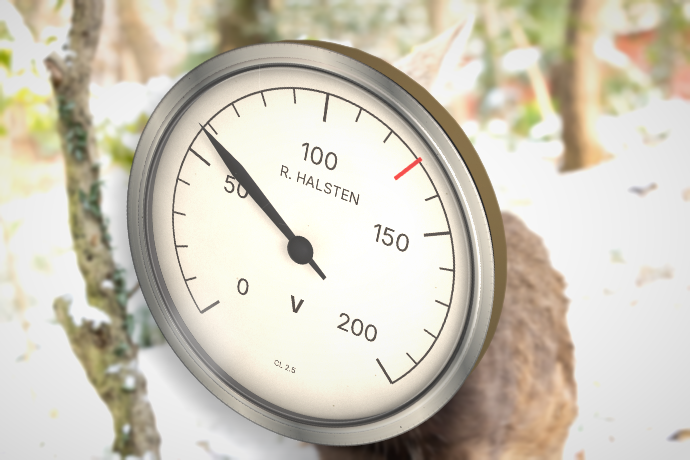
60 V
